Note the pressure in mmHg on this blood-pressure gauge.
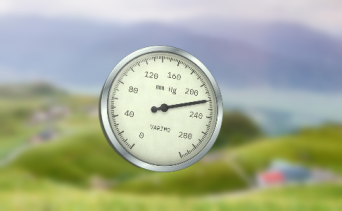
220 mmHg
